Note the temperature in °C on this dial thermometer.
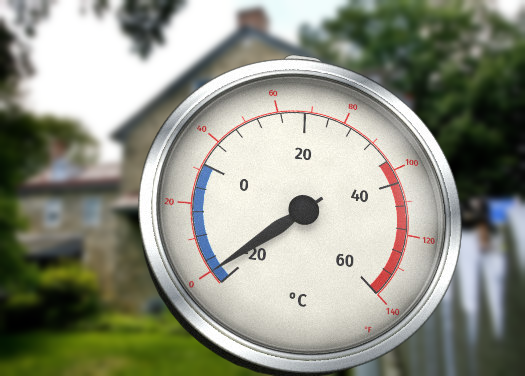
-18 °C
